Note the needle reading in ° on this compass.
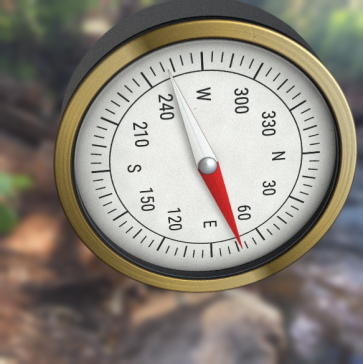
72.5 °
